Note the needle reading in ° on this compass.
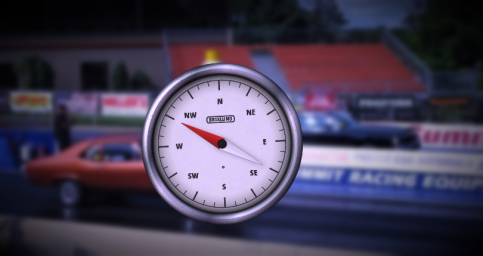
300 °
